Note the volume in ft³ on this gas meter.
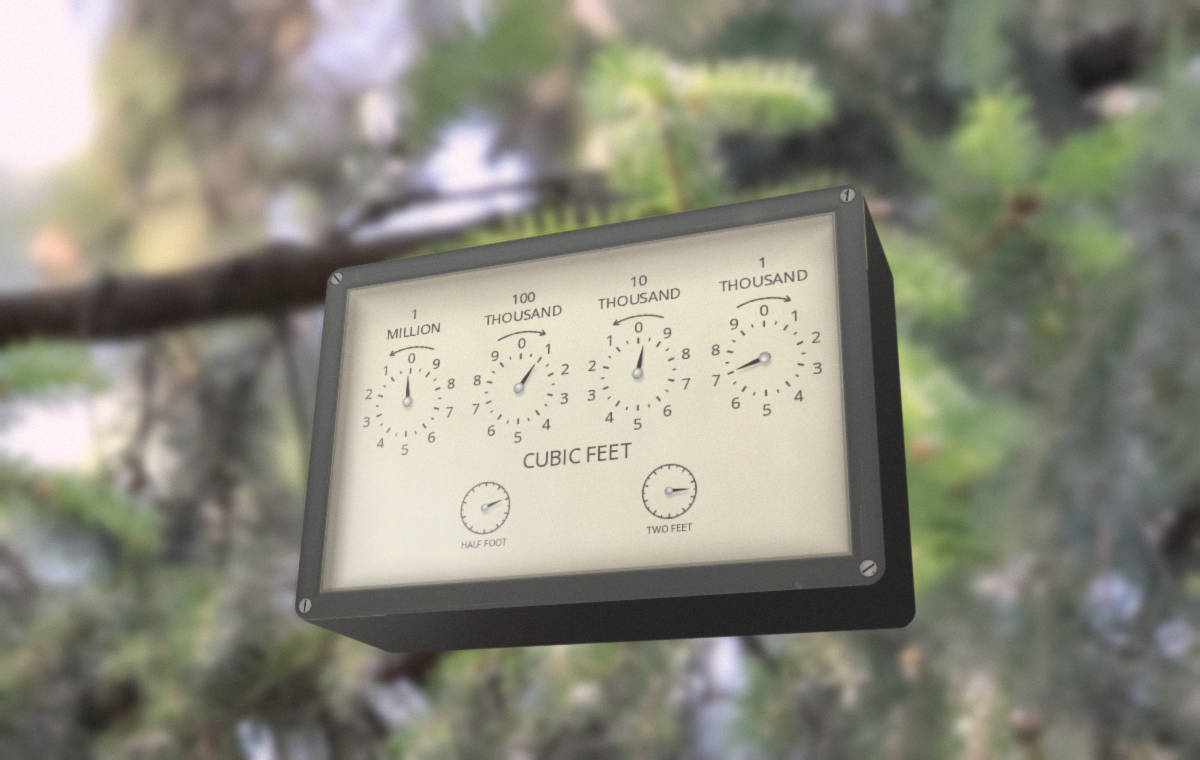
9700 ft³
